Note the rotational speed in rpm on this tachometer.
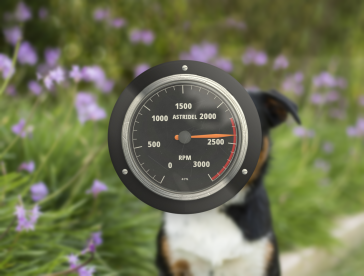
2400 rpm
